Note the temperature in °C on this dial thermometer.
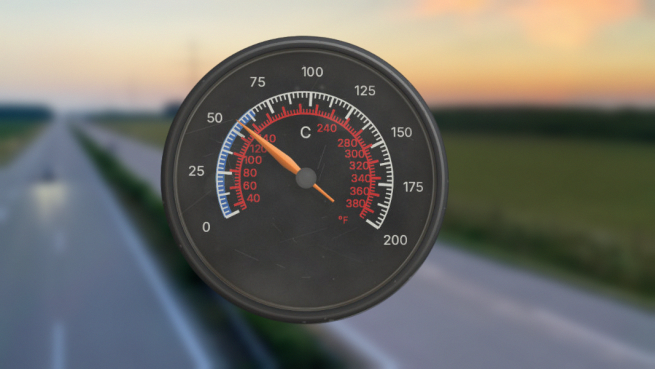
55 °C
